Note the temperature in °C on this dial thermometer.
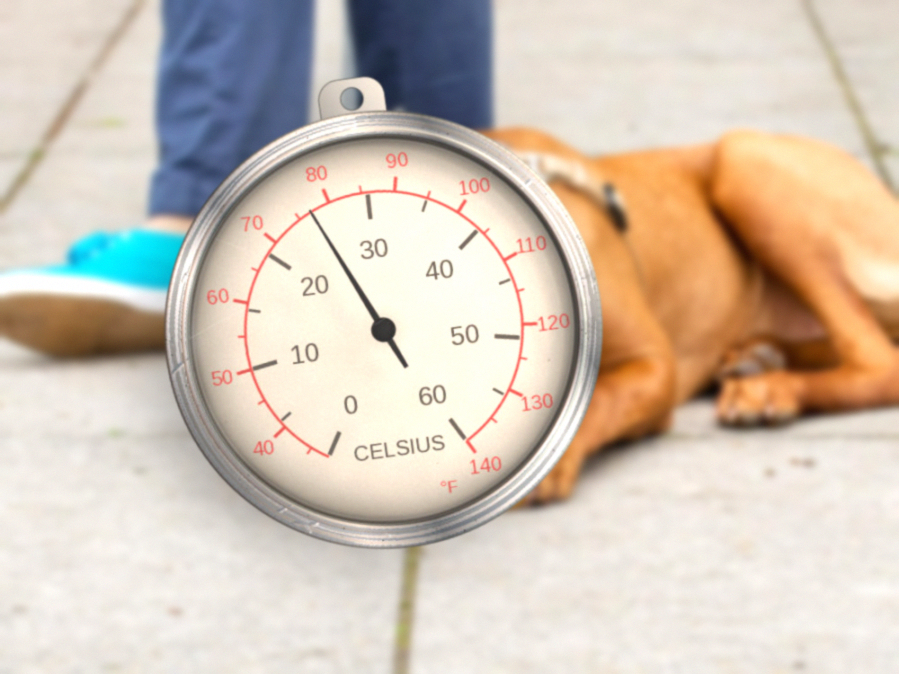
25 °C
